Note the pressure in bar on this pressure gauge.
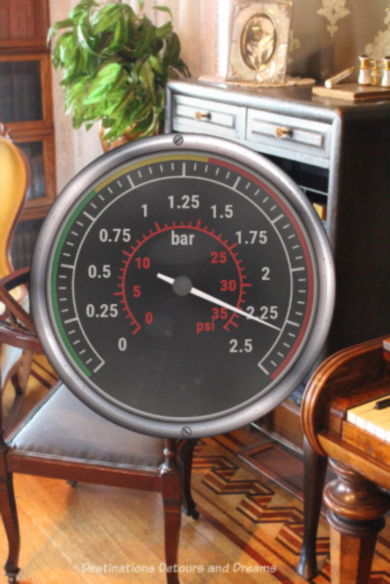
2.3 bar
